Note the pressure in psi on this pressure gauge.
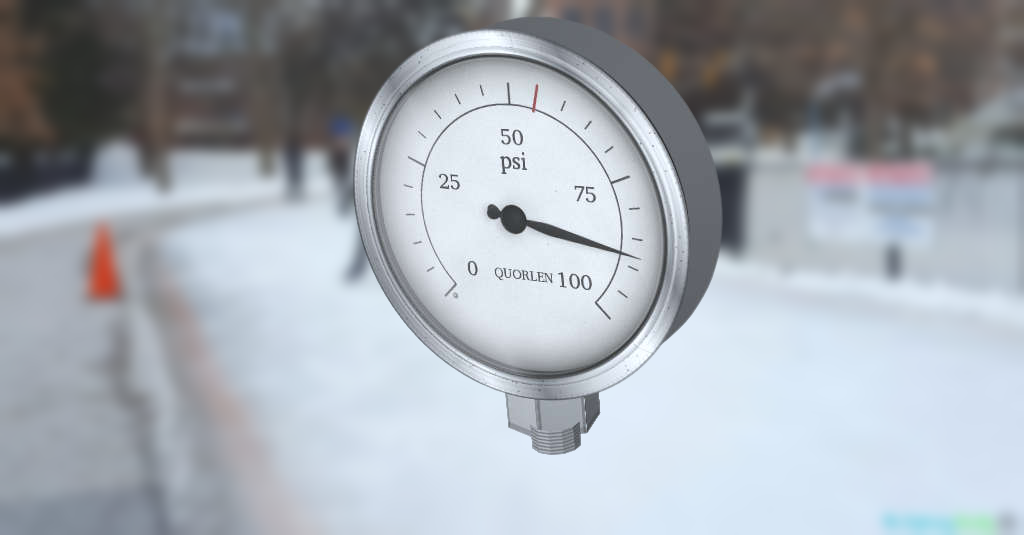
87.5 psi
